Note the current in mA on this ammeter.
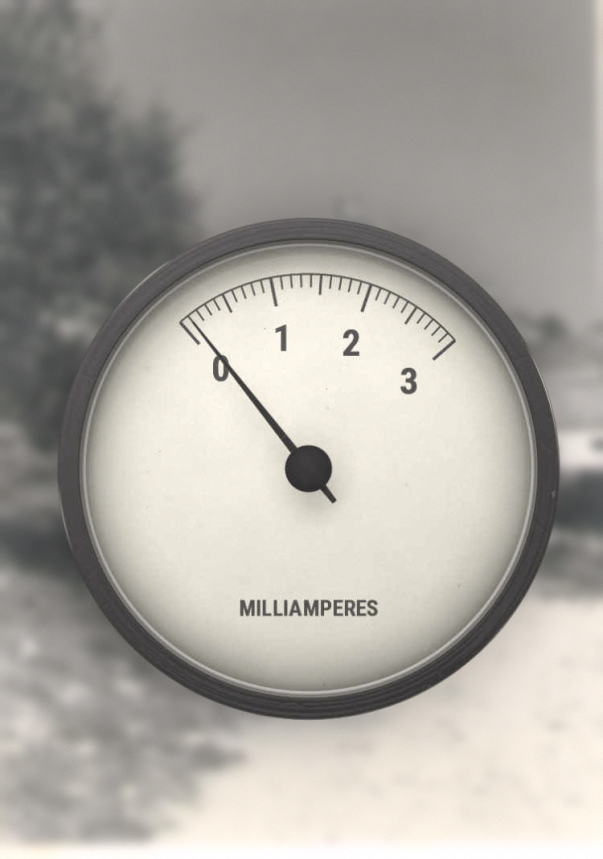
0.1 mA
